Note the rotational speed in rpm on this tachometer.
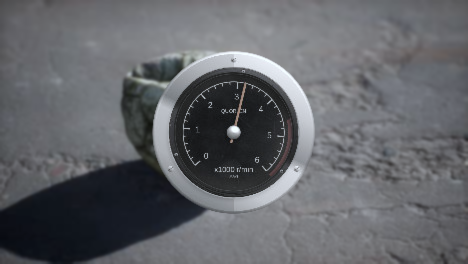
3200 rpm
